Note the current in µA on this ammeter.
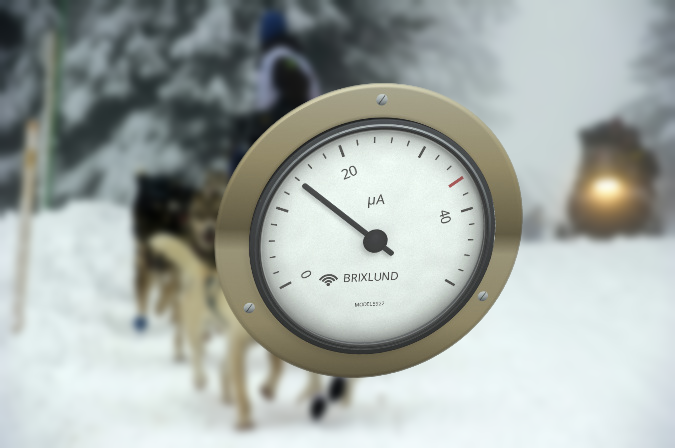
14 µA
